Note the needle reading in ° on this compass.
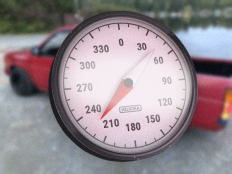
225 °
